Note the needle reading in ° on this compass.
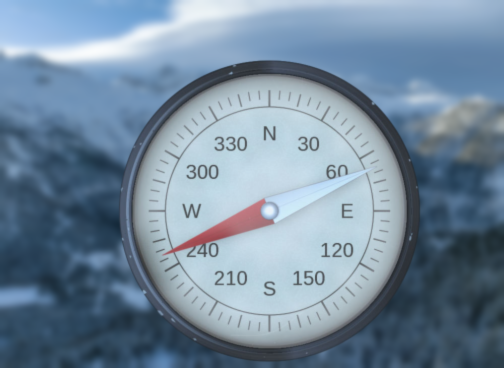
247.5 °
